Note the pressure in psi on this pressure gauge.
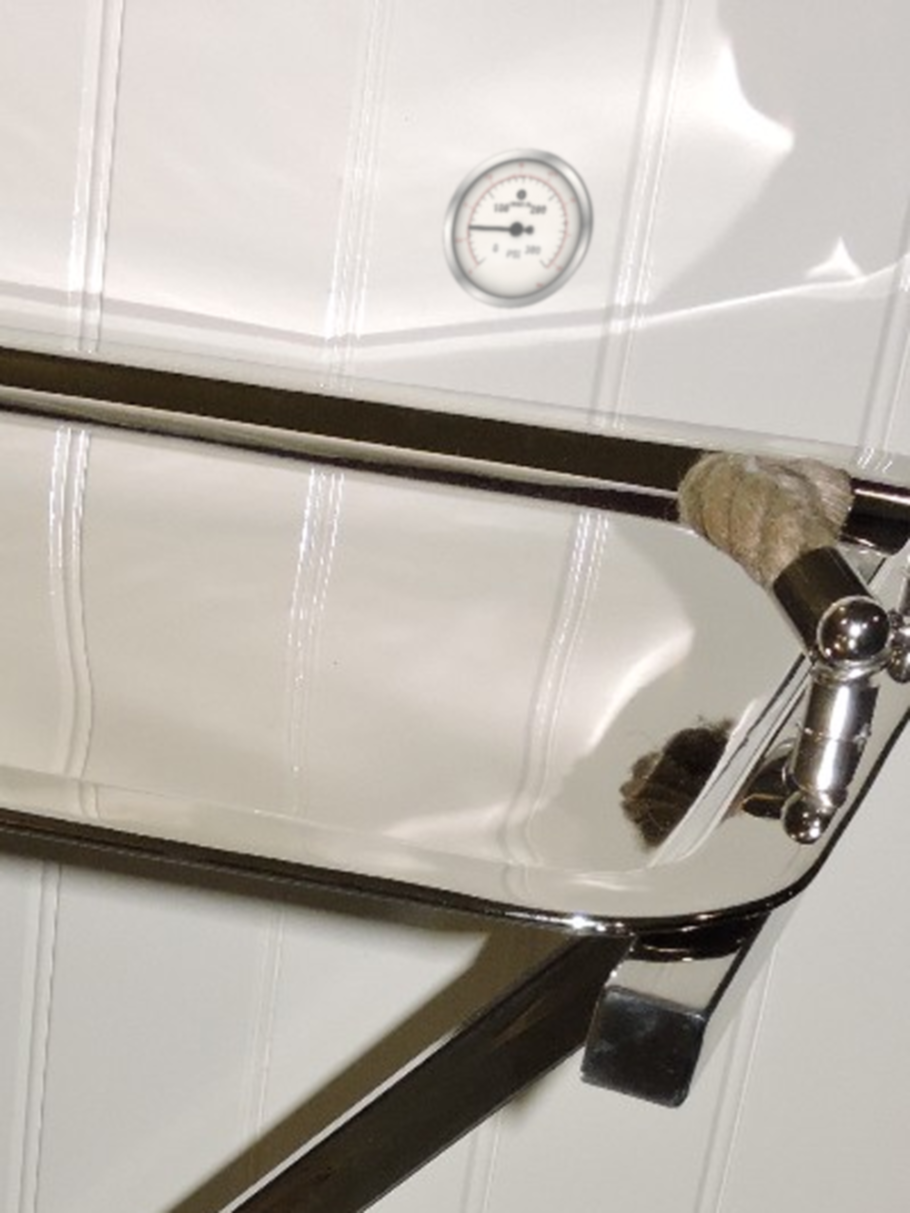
50 psi
